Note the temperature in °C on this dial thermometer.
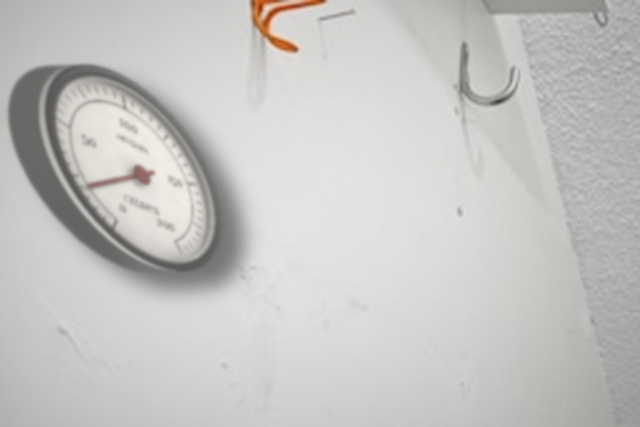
20 °C
